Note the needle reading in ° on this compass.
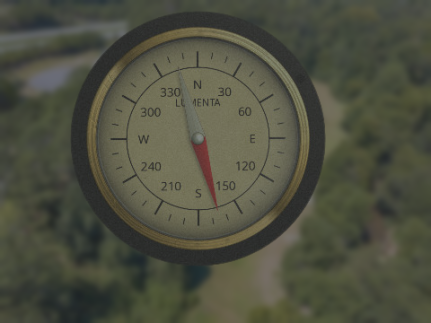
165 °
